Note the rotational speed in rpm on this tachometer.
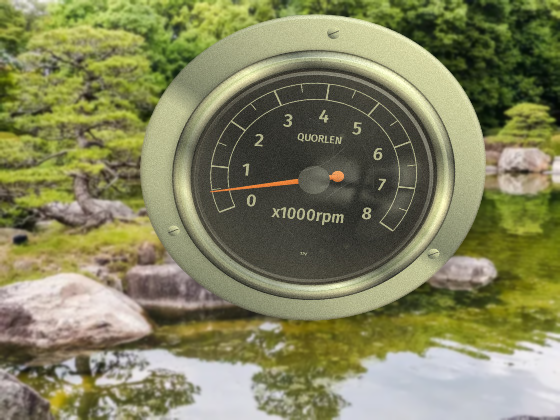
500 rpm
